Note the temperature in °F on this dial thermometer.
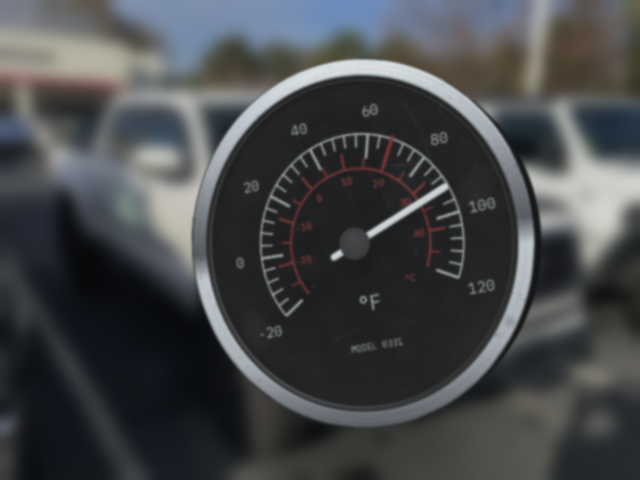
92 °F
